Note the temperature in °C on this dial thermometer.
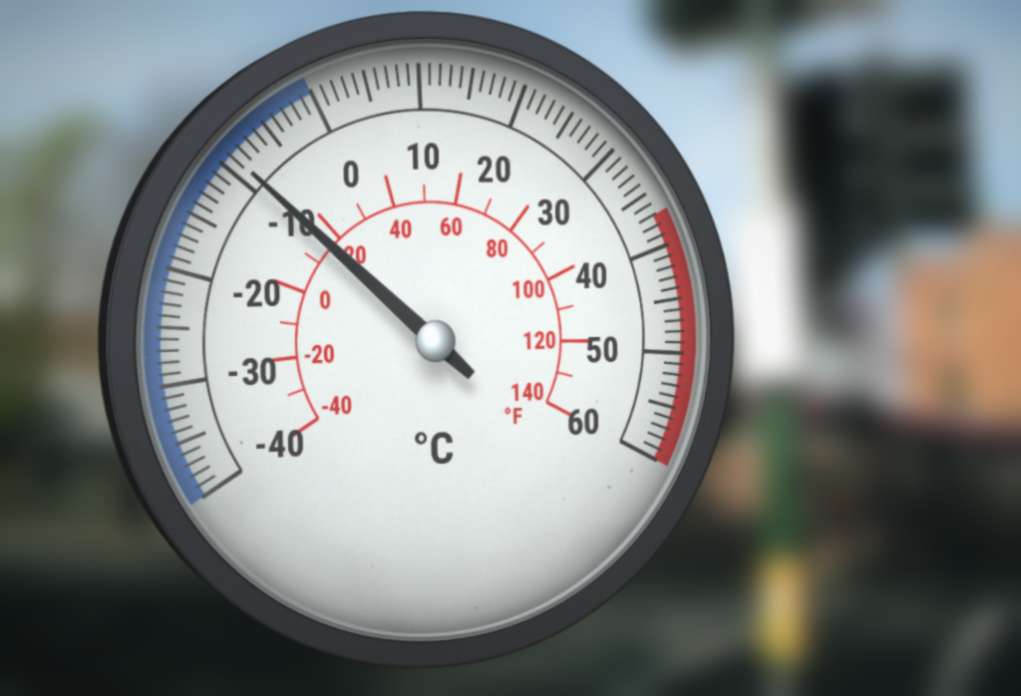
-9 °C
